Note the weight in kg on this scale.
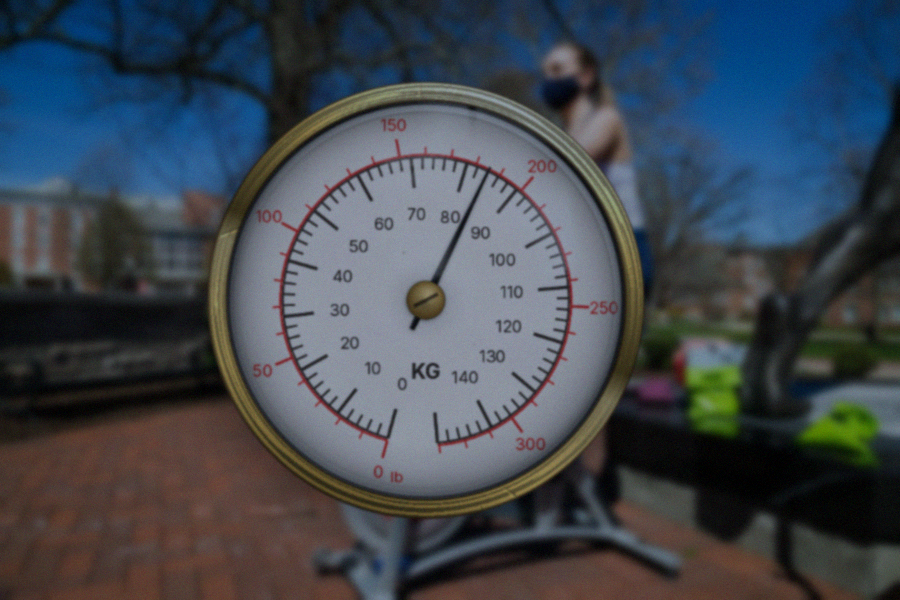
84 kg
